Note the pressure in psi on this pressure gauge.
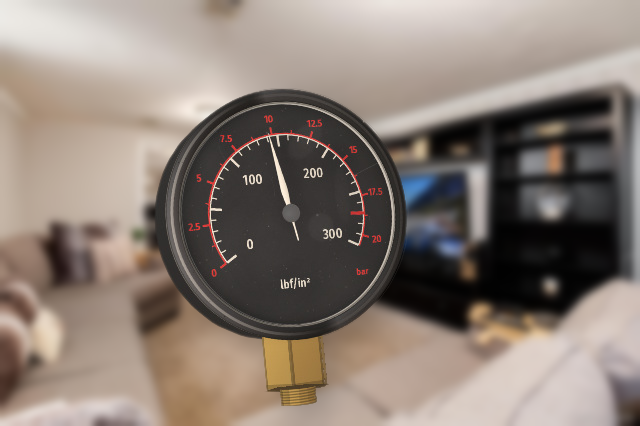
140 psi
